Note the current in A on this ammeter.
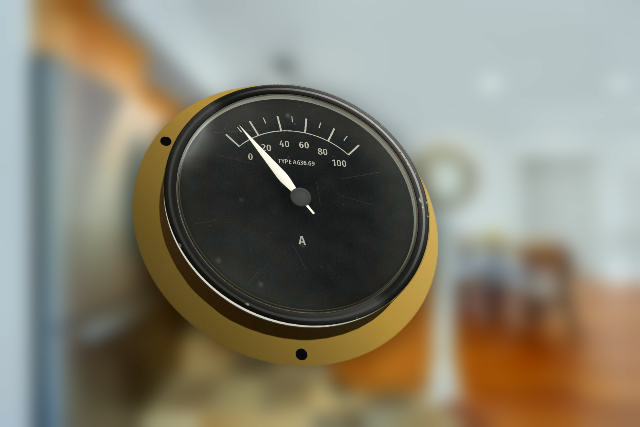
10 A
